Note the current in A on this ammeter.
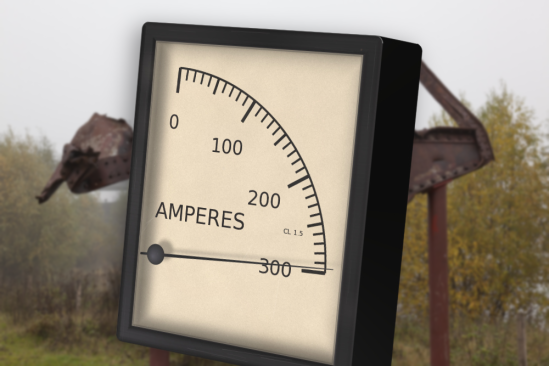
295 A
